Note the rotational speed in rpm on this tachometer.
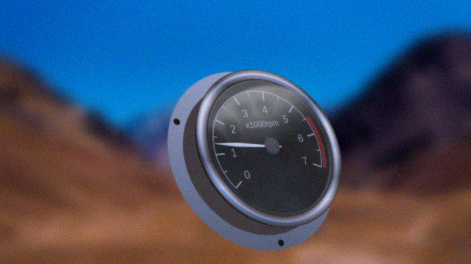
1250 rpm
